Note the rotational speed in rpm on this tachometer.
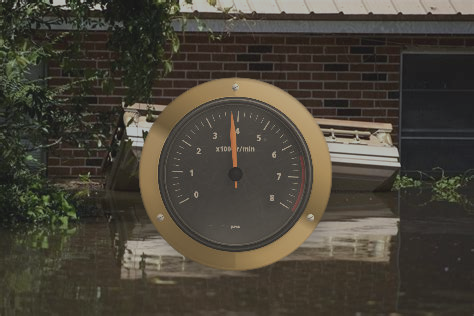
3800 rpm
